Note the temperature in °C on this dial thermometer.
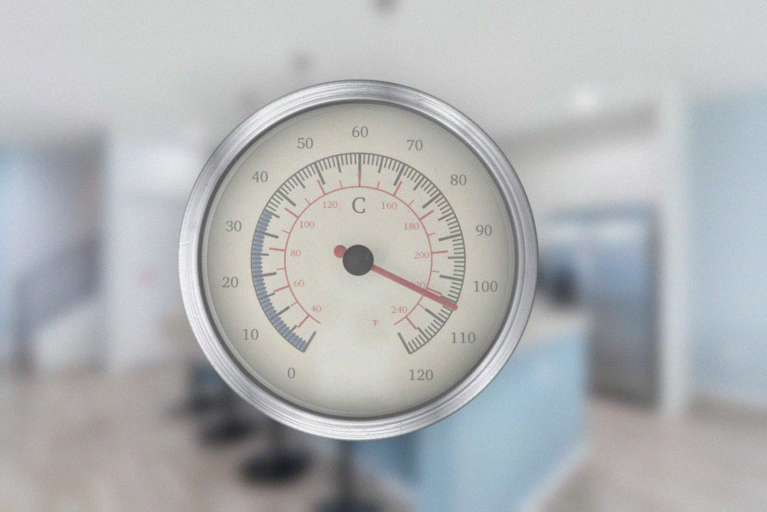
106 °C
